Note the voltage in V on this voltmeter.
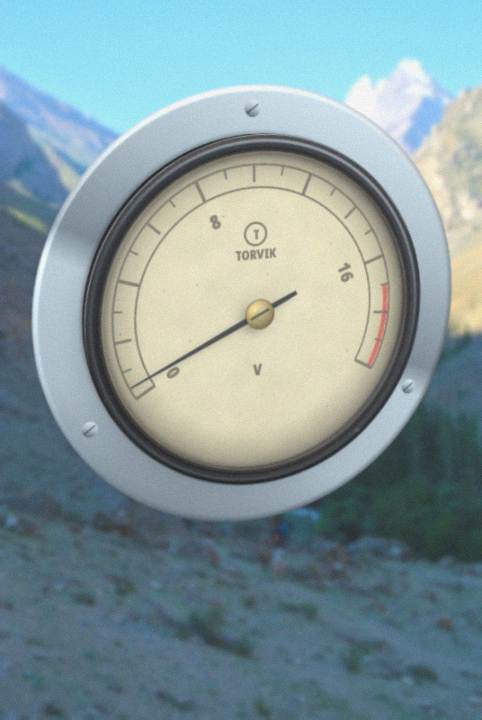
0.5 V
